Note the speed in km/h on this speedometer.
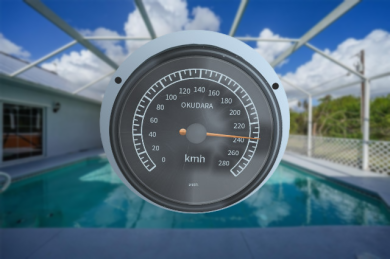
235 km/h
